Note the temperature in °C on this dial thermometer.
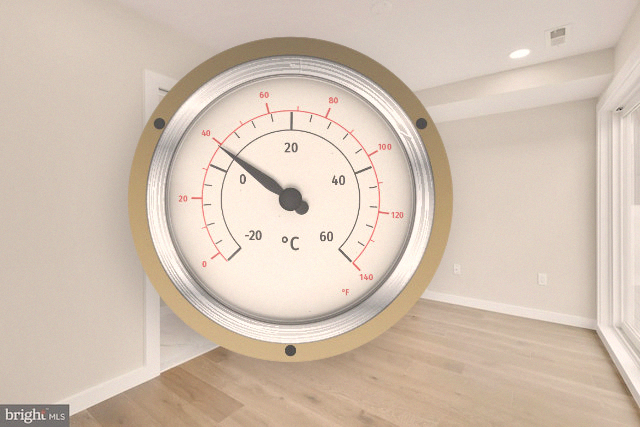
4 °C
